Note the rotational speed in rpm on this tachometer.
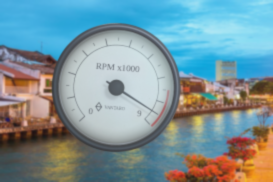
8500 rpm
